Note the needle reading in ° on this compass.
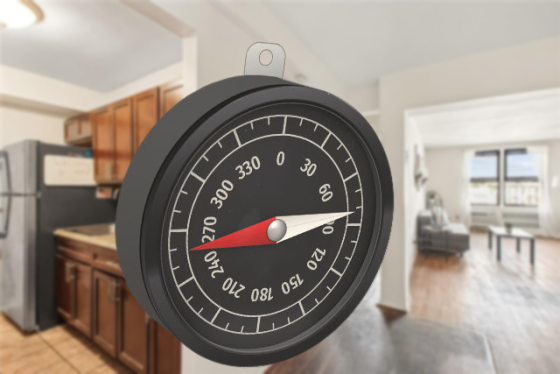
260 °
